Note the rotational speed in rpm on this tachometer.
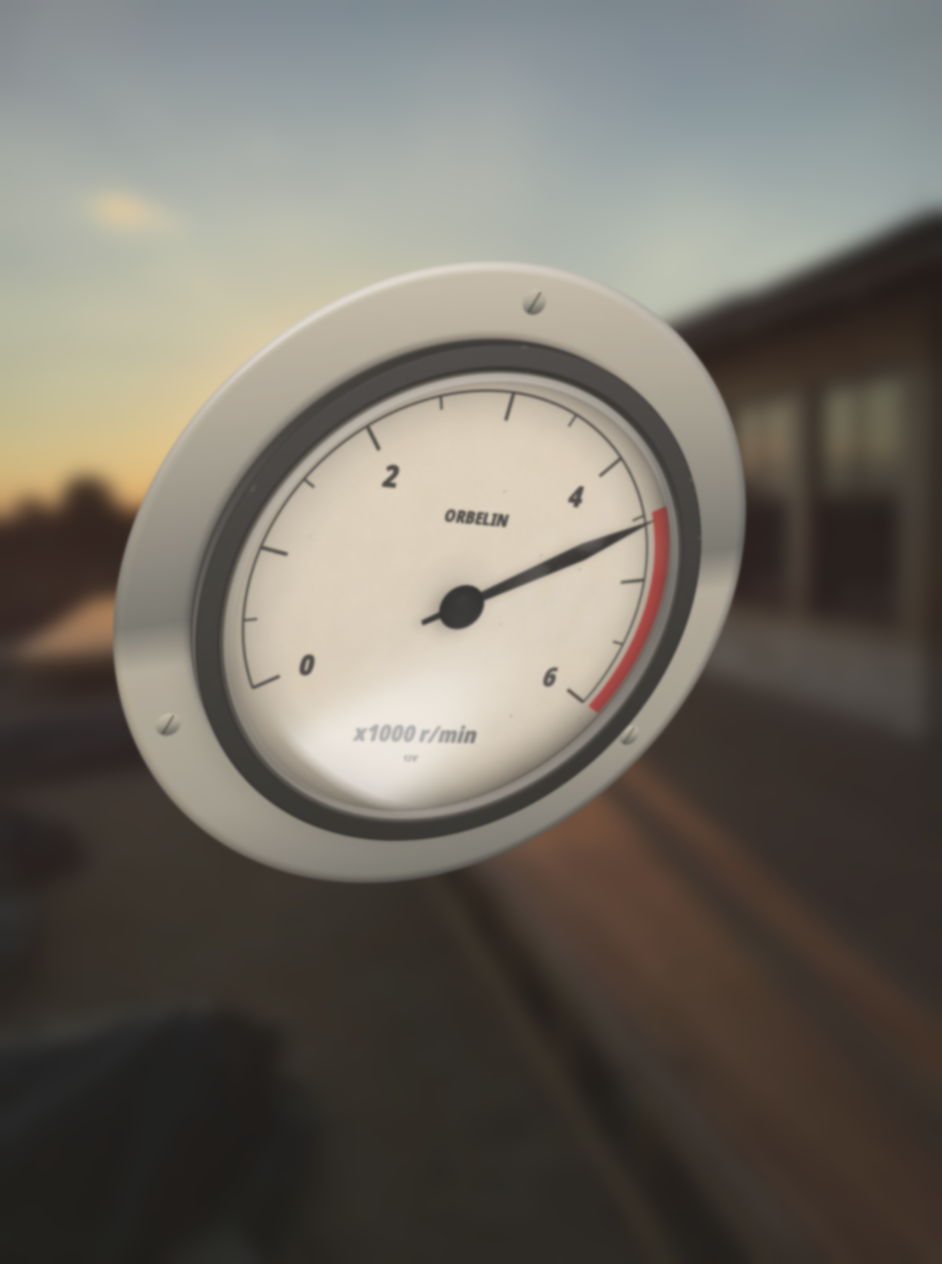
4500 rpm
